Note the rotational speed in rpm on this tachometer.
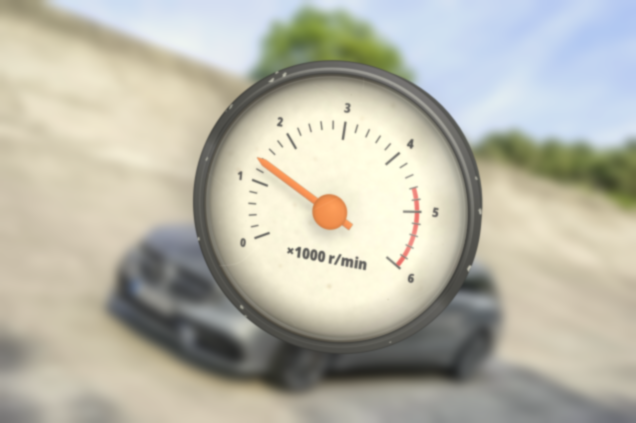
1400 rpm
